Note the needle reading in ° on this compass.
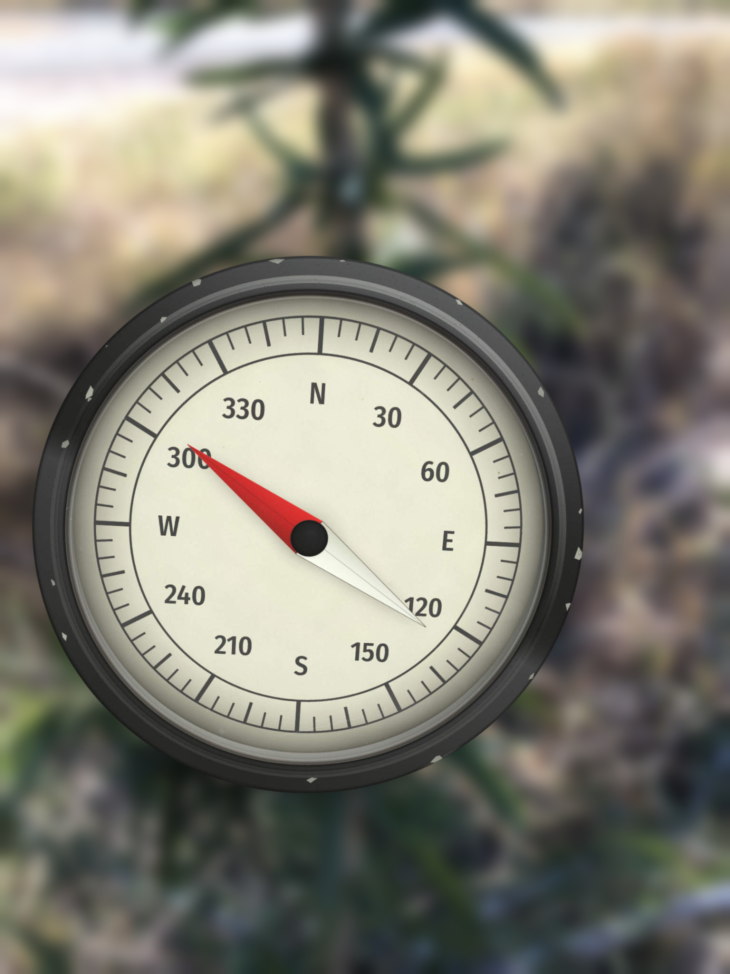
305 °
